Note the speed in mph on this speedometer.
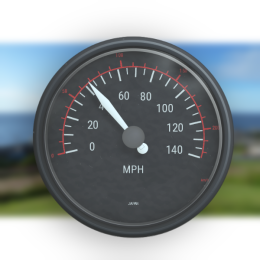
42.5 mph
